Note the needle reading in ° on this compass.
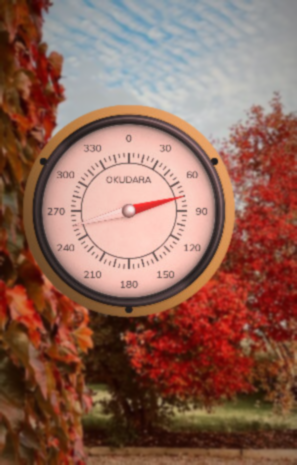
75 °
